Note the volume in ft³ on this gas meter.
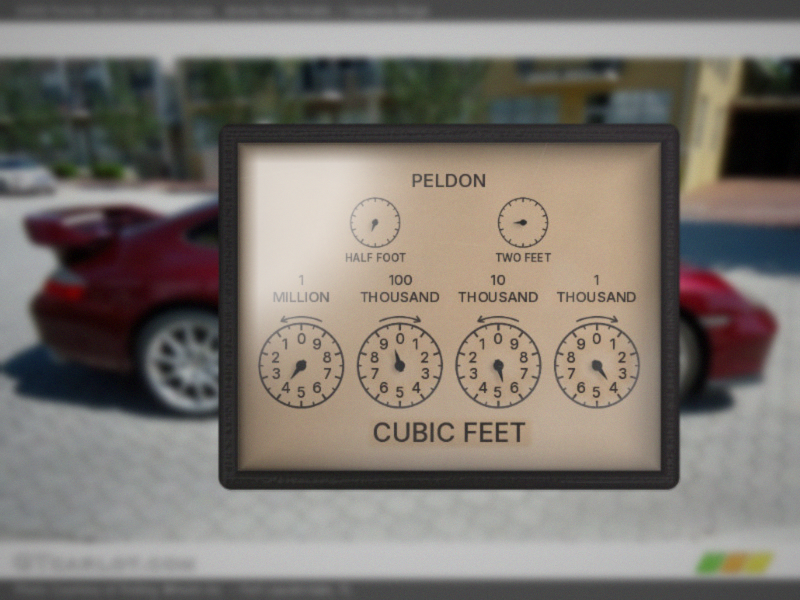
395400 ft³
